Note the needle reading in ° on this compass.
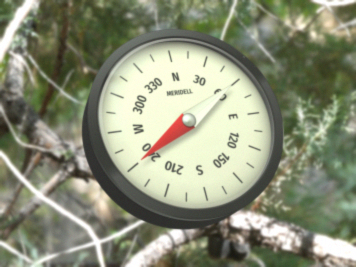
240 °
